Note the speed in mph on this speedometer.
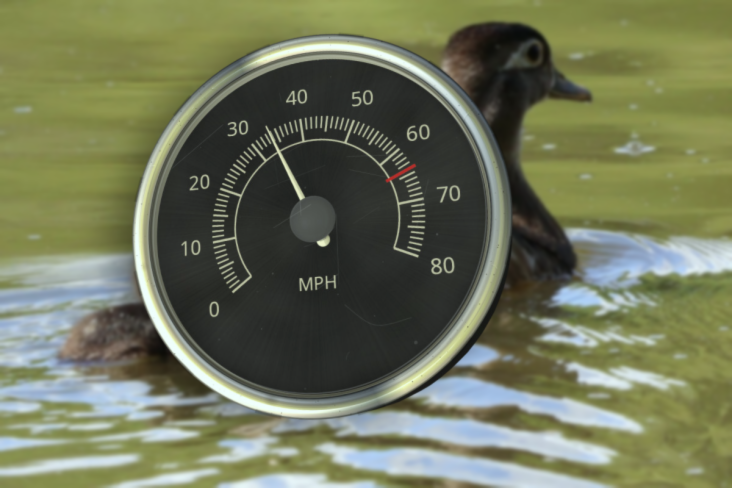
34 mph
